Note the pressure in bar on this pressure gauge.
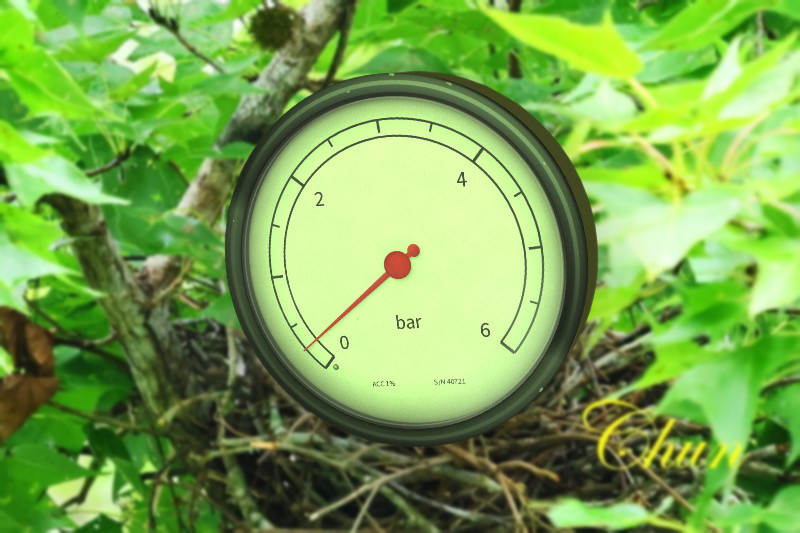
0.25 bar
